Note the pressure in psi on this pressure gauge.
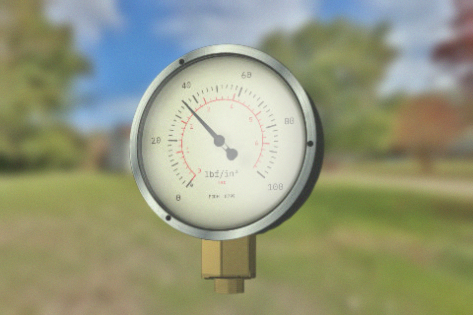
36 psi
